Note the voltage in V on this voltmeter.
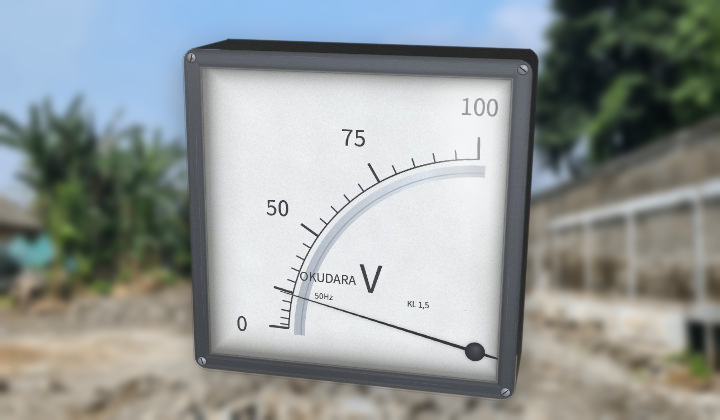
25 V
